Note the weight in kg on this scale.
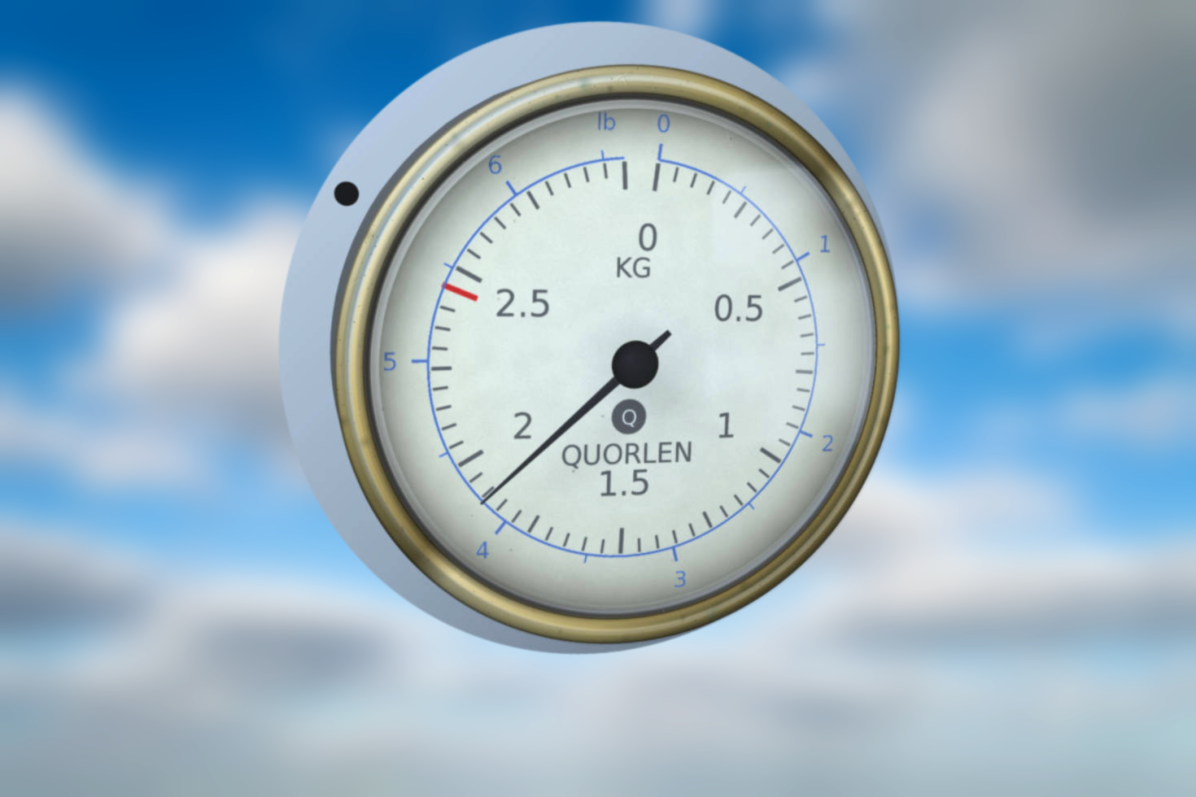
1.9 kg
